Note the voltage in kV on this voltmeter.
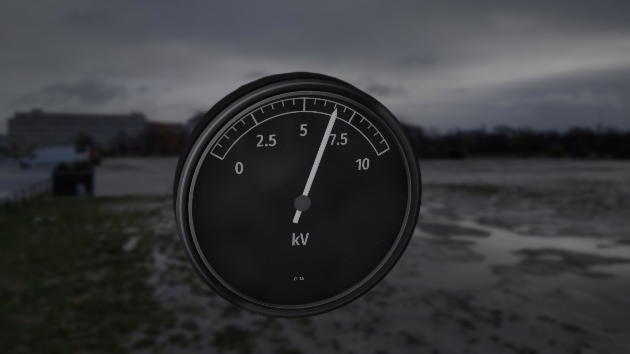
6.5 kV
